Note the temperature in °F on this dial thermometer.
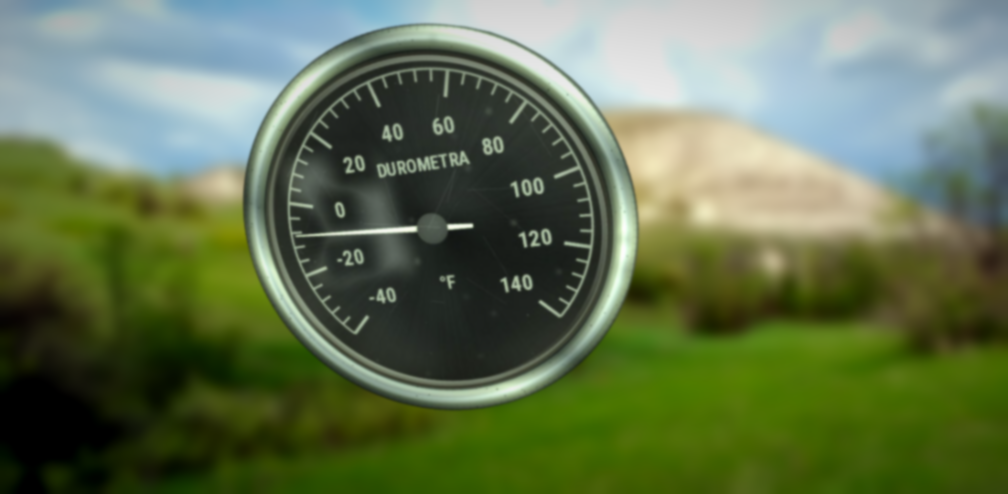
-8 °F
